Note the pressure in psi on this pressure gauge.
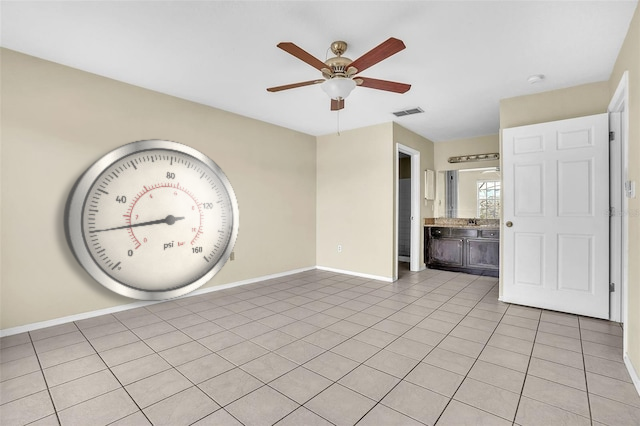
20 psi
